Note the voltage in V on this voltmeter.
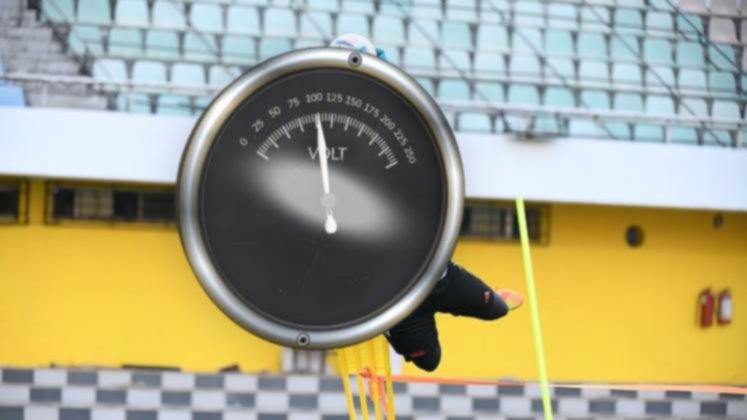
100 V
